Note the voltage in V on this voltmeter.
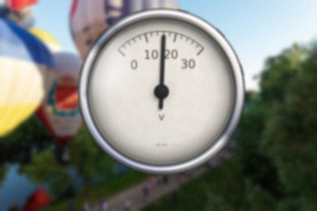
16 V
